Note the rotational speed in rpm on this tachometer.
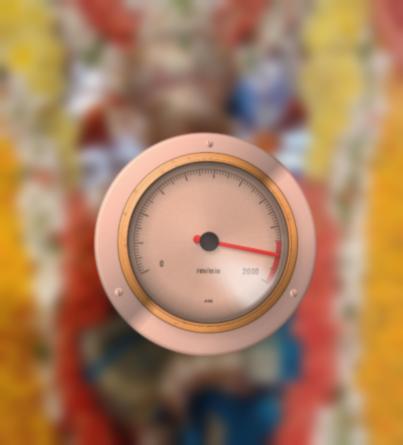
1800 rpm
